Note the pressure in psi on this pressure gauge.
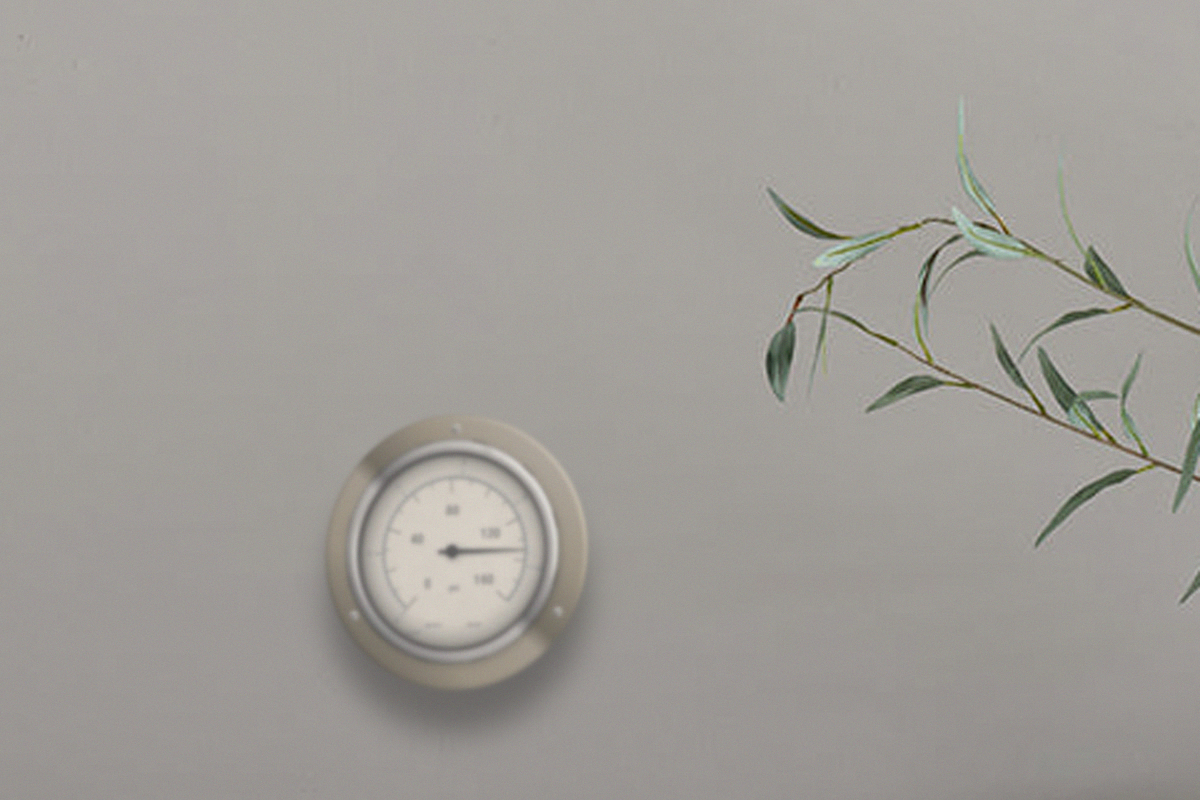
135 psi
